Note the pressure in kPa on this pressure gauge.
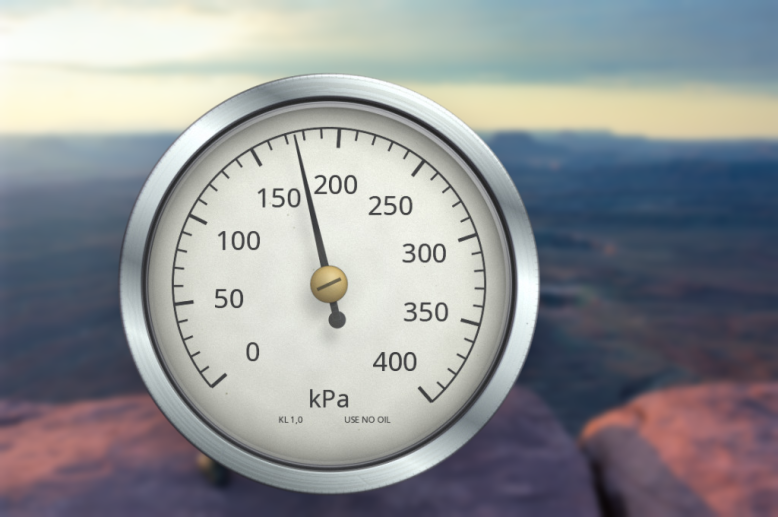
175 kPa
